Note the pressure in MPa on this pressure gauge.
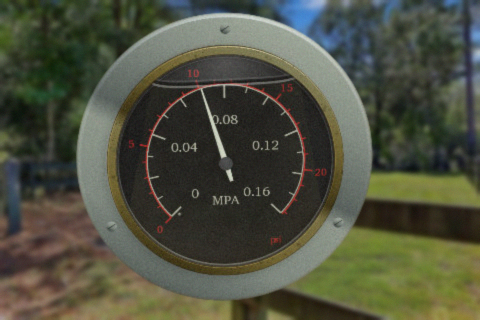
0.07 MPa
